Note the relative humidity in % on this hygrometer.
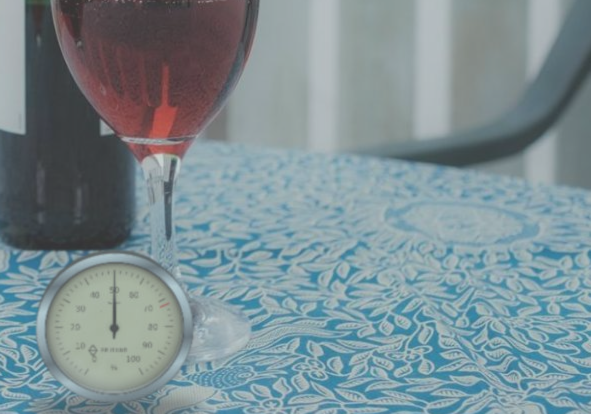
50 %
